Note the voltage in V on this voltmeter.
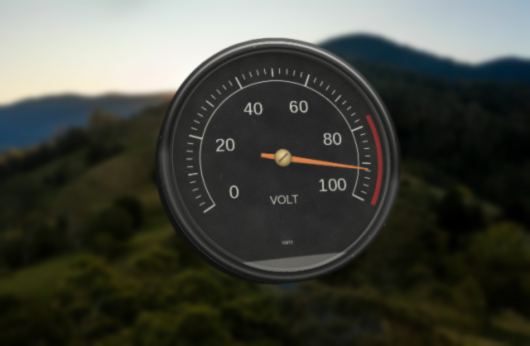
92 V
